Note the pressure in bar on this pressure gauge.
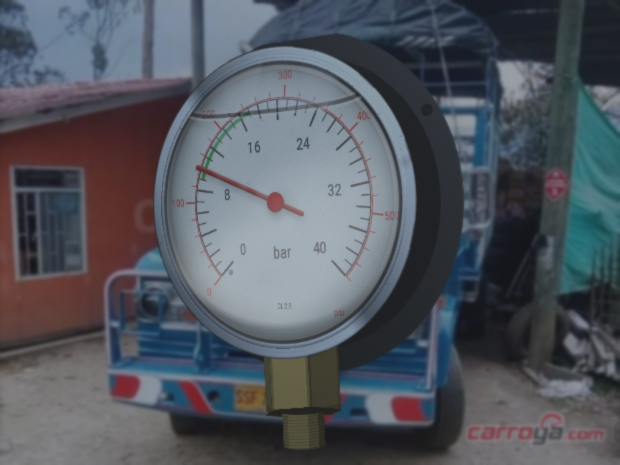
10 bar
